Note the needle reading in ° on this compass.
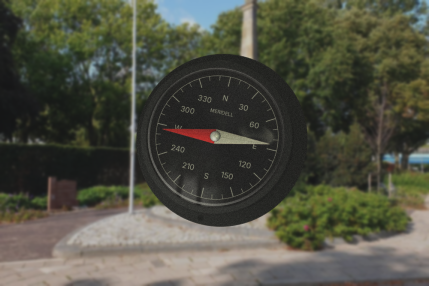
265 °
